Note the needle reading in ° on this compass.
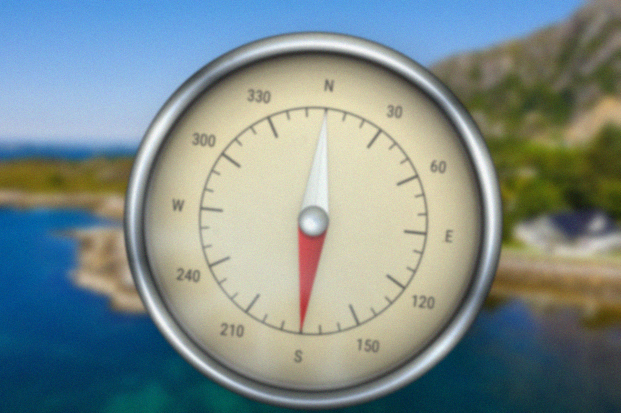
180 °
